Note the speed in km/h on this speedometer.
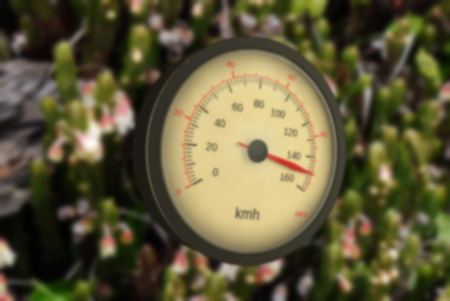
150 km/h
